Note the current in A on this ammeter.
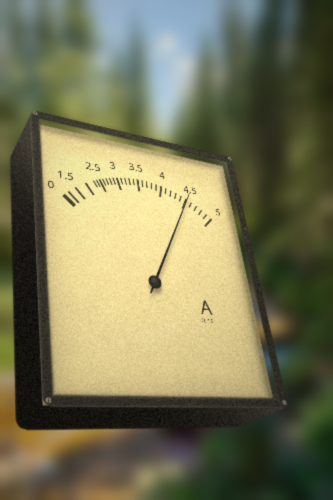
4.5 A
